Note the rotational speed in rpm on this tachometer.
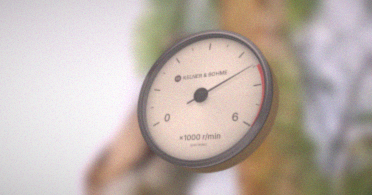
4500 rpm
